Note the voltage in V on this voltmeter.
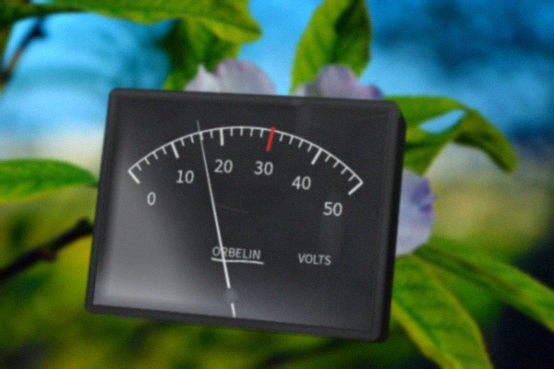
16 V
